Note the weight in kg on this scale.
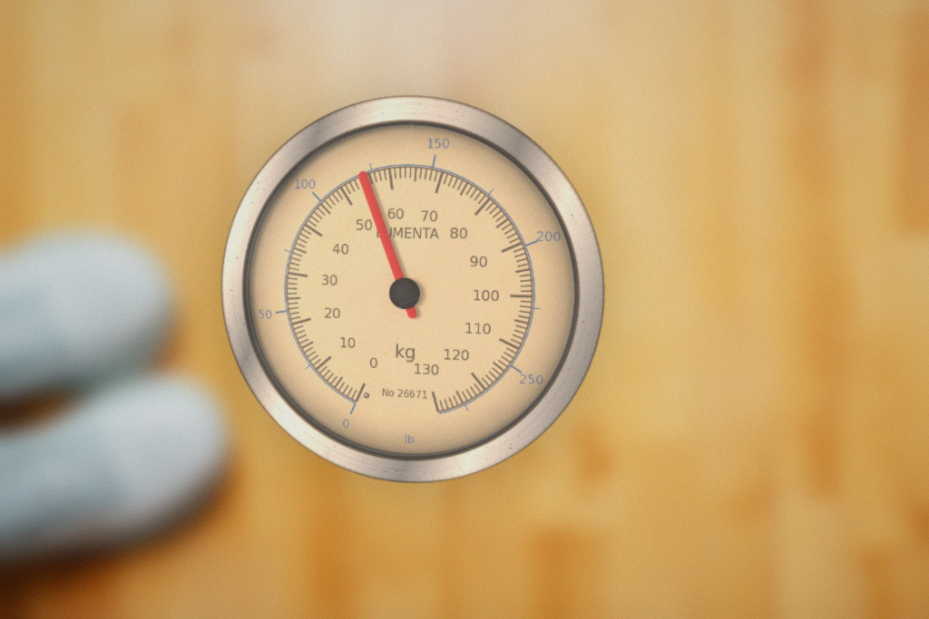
55 kg
